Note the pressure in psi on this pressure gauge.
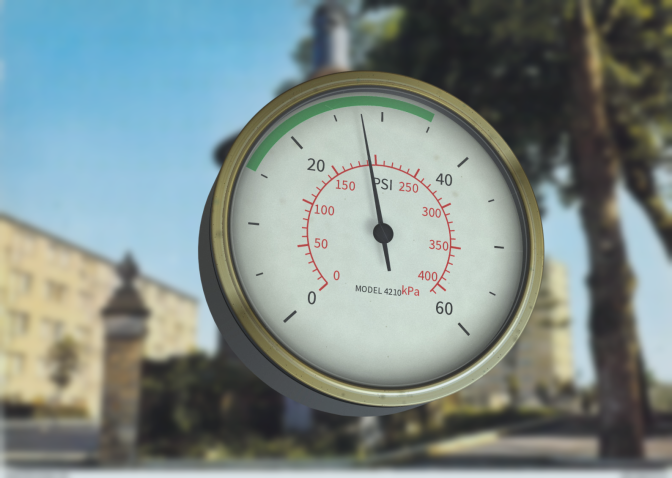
27.5 psi
